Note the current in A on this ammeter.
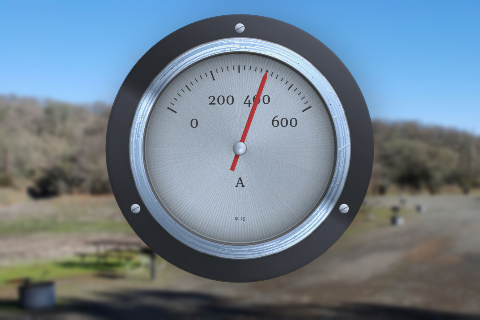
400 A
